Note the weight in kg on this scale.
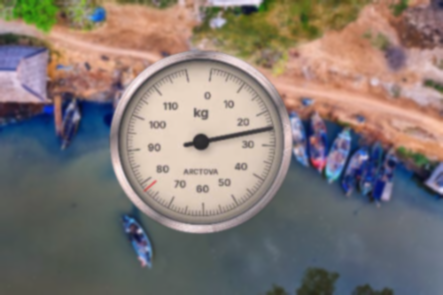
25 kg
